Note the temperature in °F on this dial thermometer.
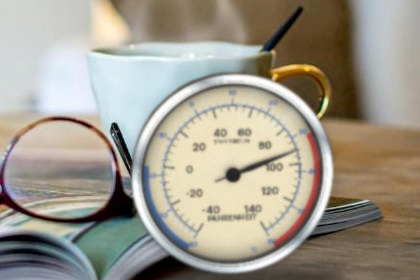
92 °F
